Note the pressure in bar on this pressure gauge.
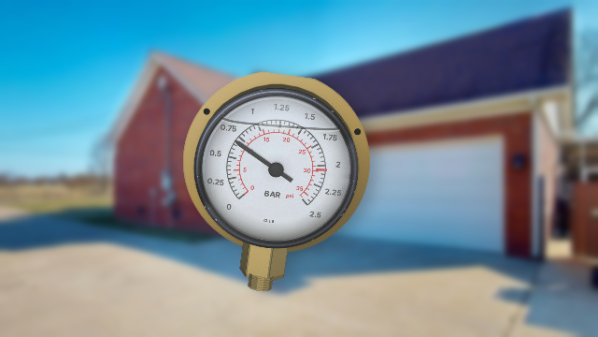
0.7 bar
